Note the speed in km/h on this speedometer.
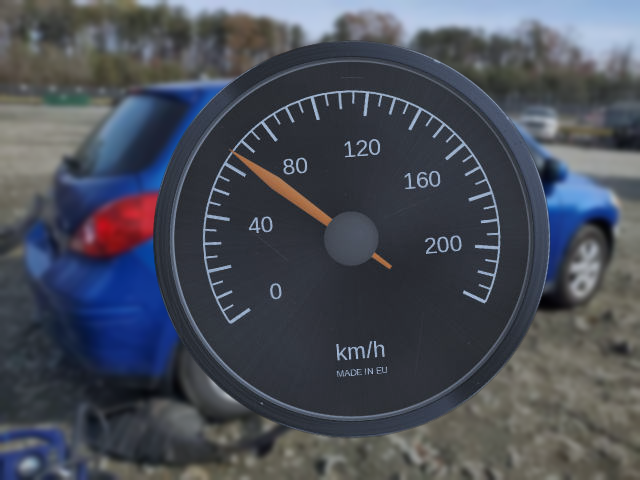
65 km/h
